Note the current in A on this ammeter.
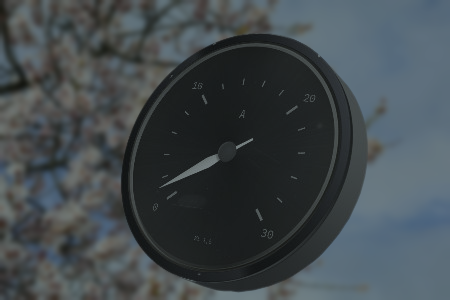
1 A
